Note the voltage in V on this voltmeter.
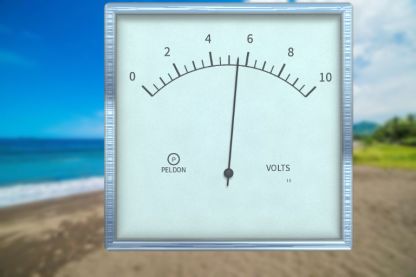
5.5 V
